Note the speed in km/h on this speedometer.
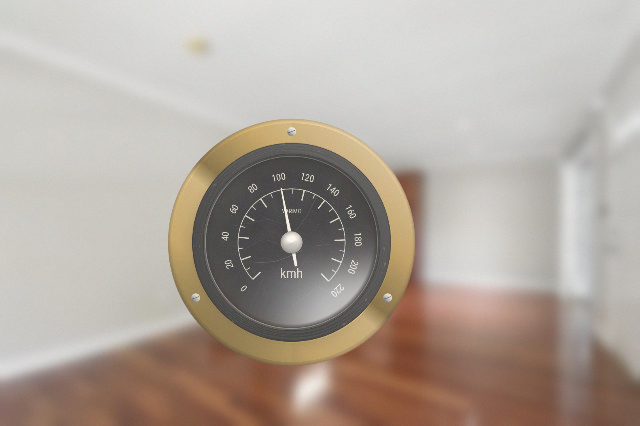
100 km/h
